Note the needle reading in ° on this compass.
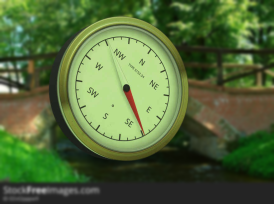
120 °
